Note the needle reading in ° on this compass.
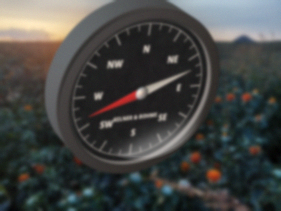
250 °
